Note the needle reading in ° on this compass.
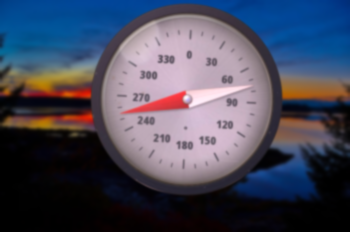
255 °
